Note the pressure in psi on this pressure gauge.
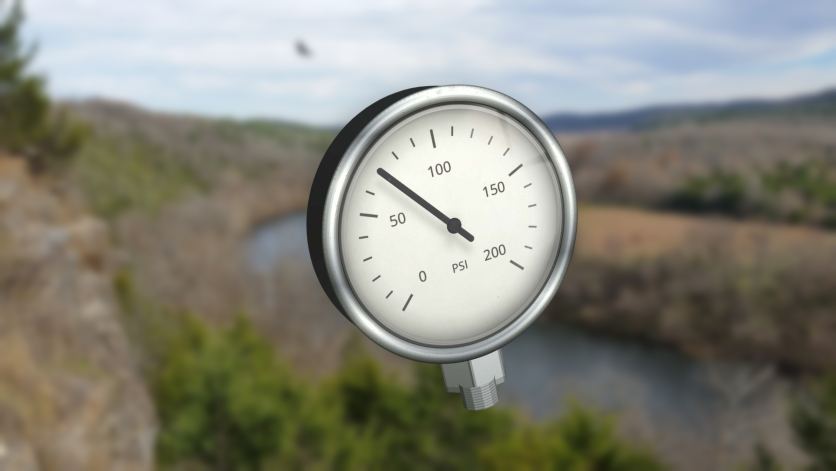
70 psi
